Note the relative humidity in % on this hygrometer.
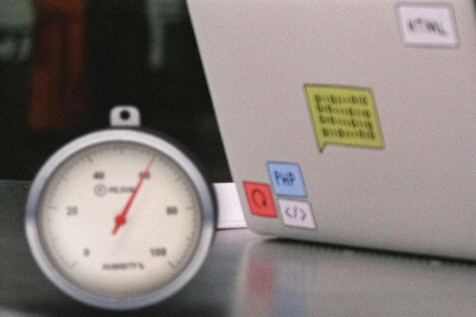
60 %
